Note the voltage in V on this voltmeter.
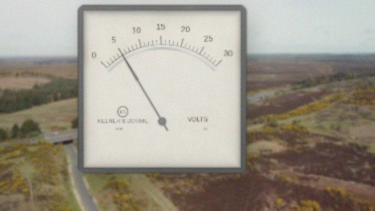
5 V
